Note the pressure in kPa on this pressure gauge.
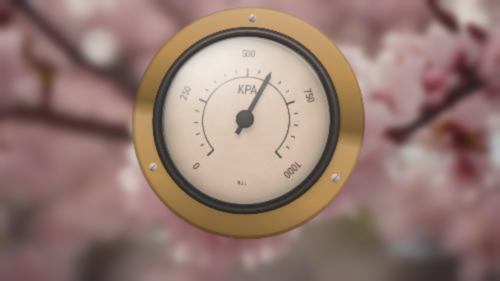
600 kPa
